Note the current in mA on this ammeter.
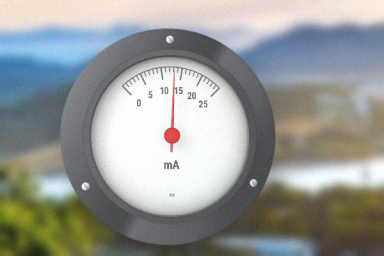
13 mA
